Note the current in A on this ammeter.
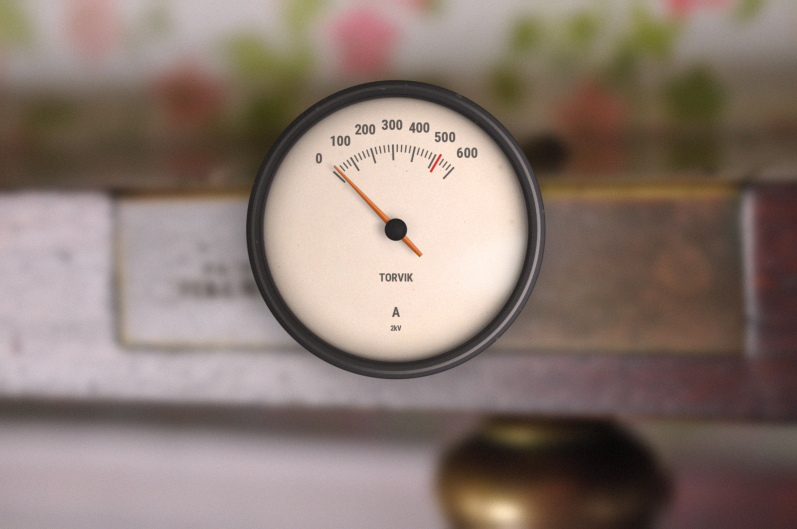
20 A
